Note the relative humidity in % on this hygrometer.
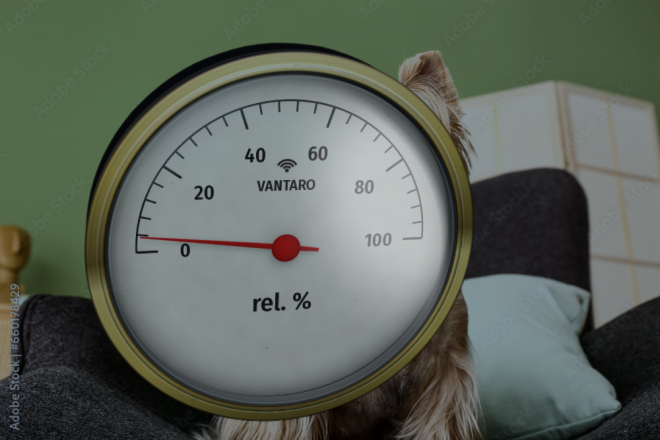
4 %
